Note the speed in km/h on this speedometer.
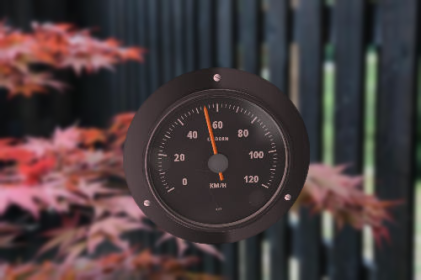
54 km/h
